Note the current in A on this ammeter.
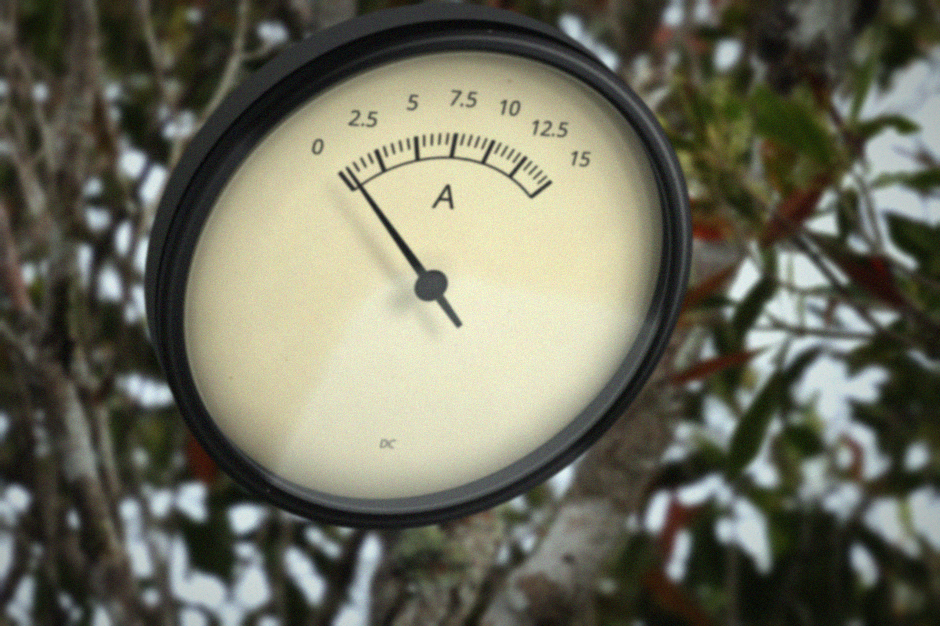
0.5 A
